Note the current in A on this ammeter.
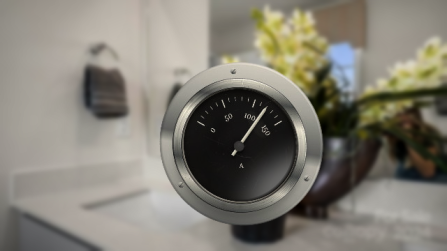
120 A
